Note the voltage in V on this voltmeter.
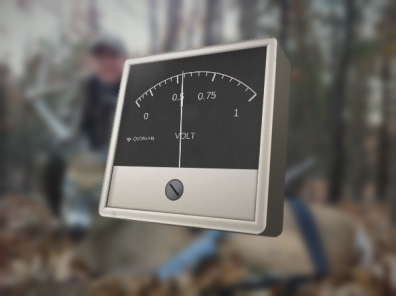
0.55 V
